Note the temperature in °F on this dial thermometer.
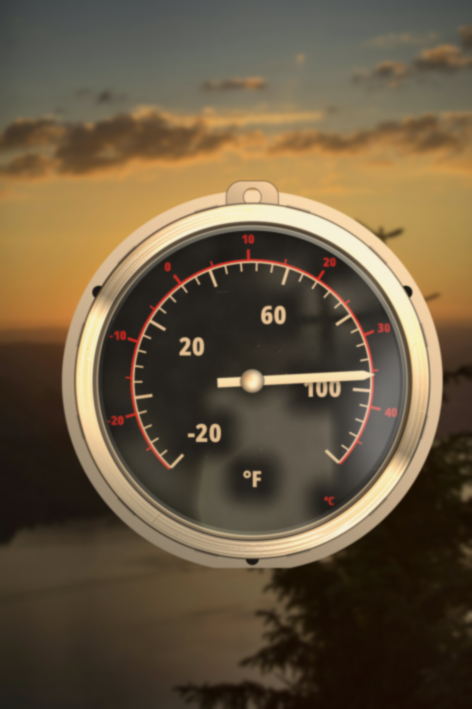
96 °F
